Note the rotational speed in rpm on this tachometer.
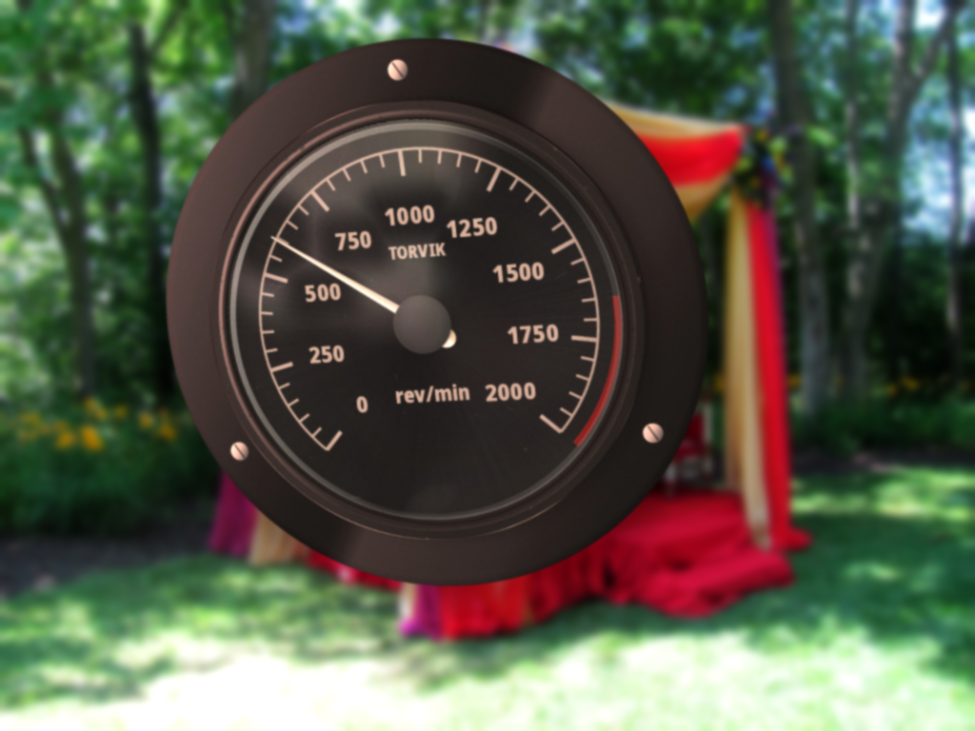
600 rpm
